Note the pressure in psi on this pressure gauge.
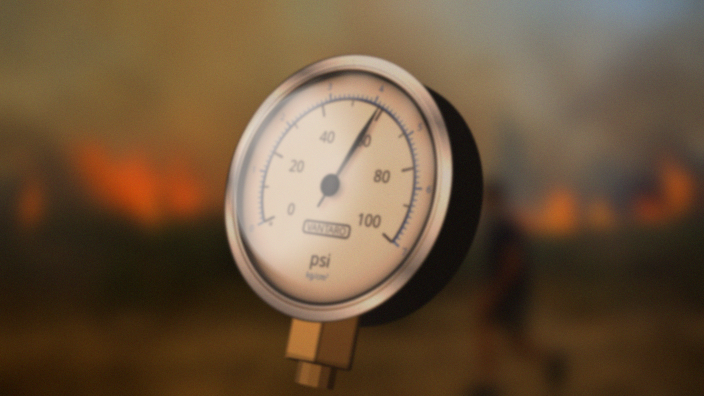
60 psi
